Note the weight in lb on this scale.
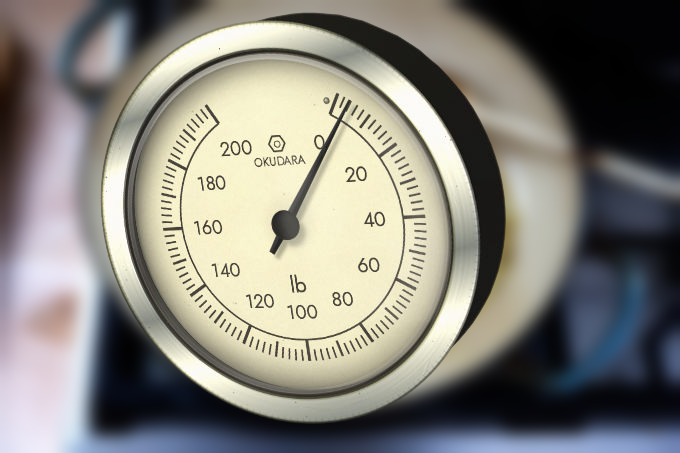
4 lb
